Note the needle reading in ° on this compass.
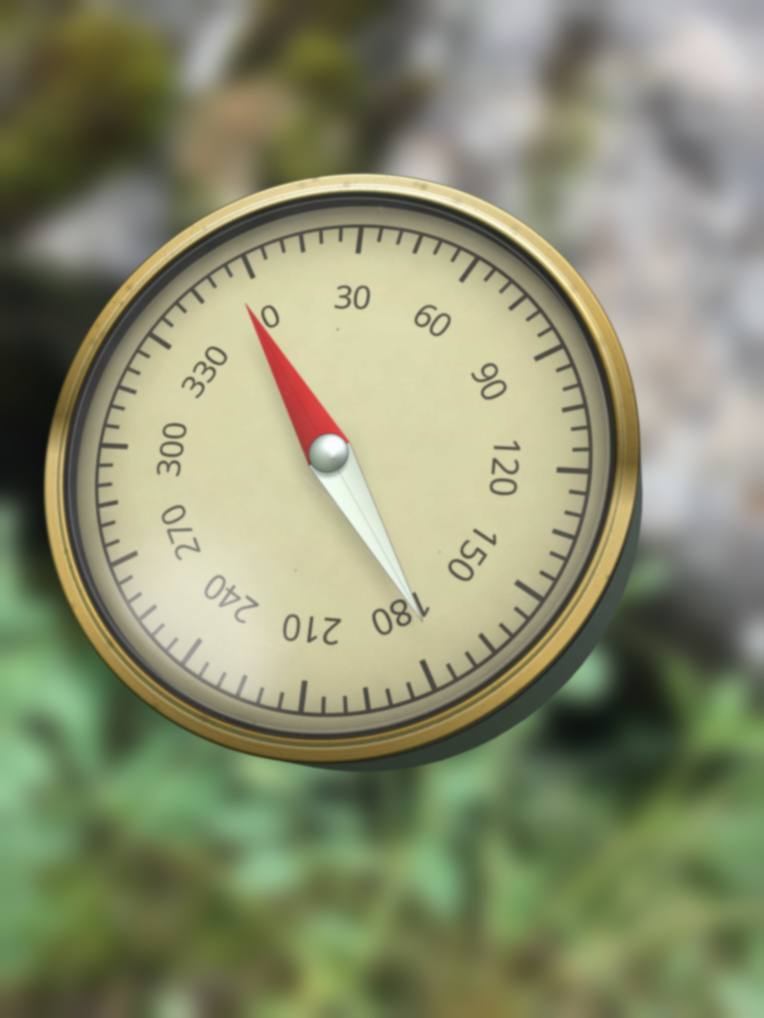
355 °
